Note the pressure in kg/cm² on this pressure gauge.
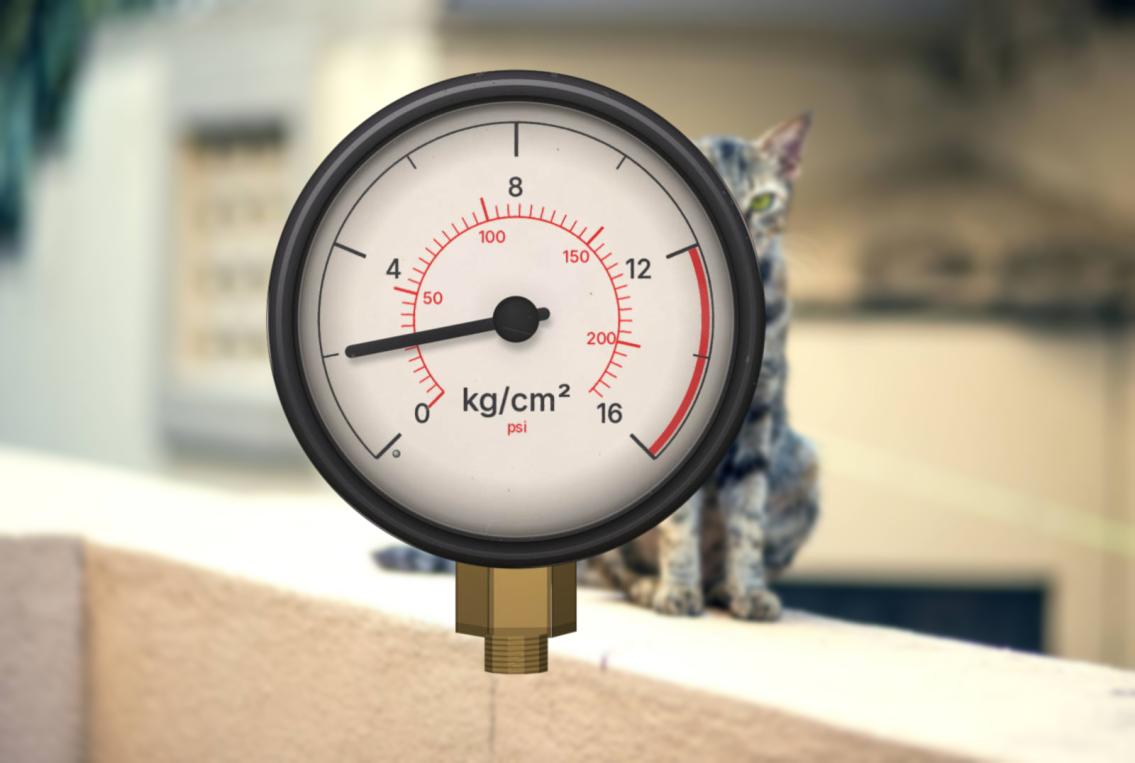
2 kg/cm²
